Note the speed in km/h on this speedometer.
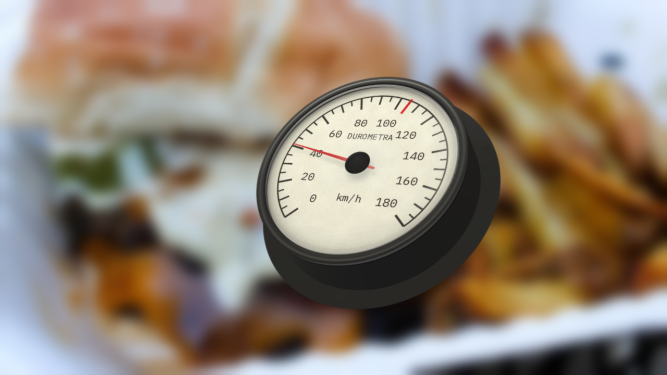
40 km/h
